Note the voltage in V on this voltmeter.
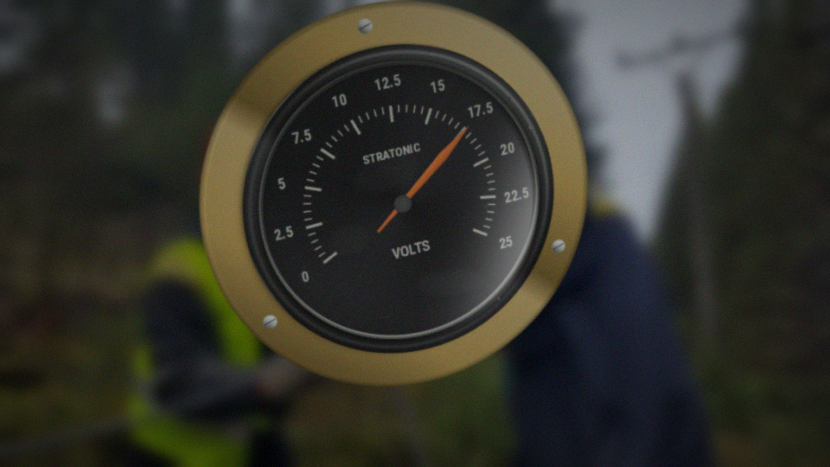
17.5 V
